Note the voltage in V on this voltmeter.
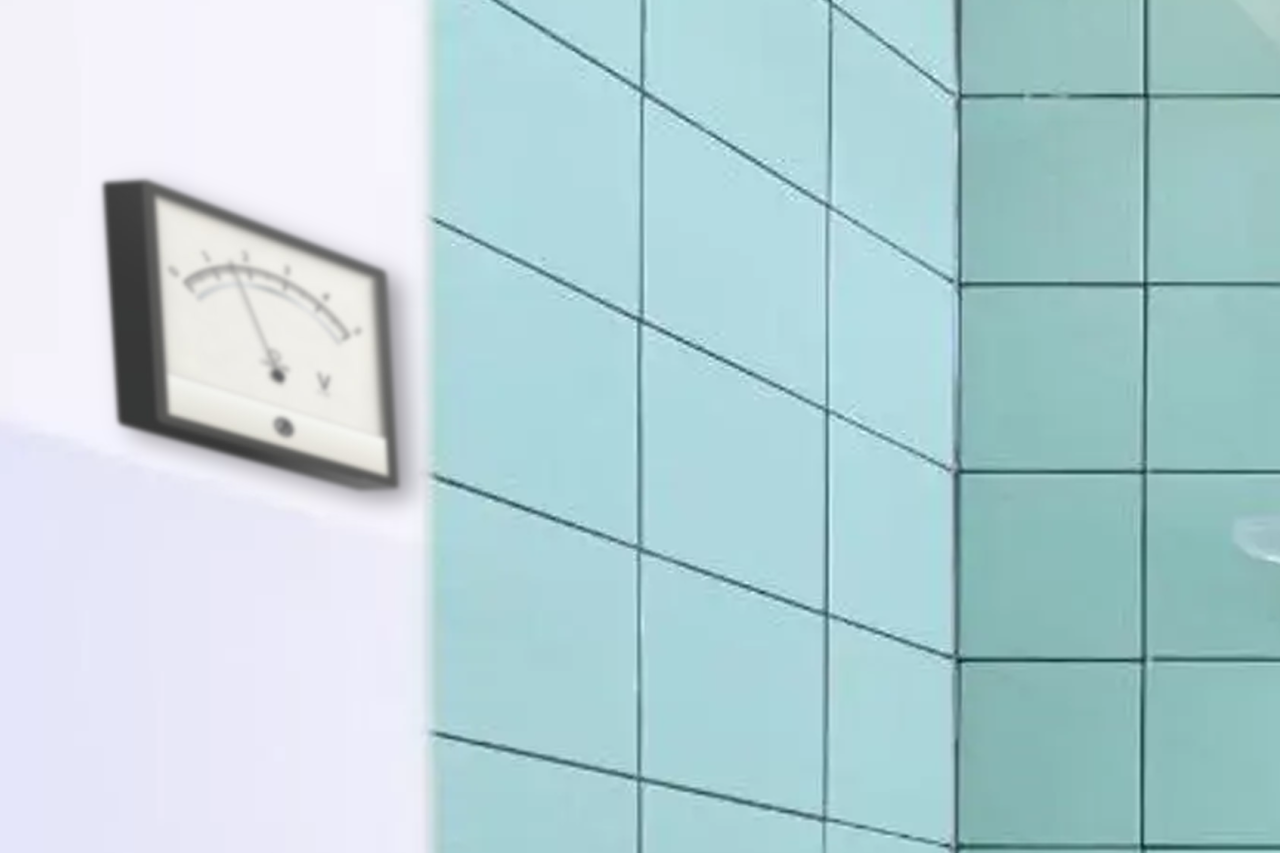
1.5 V
